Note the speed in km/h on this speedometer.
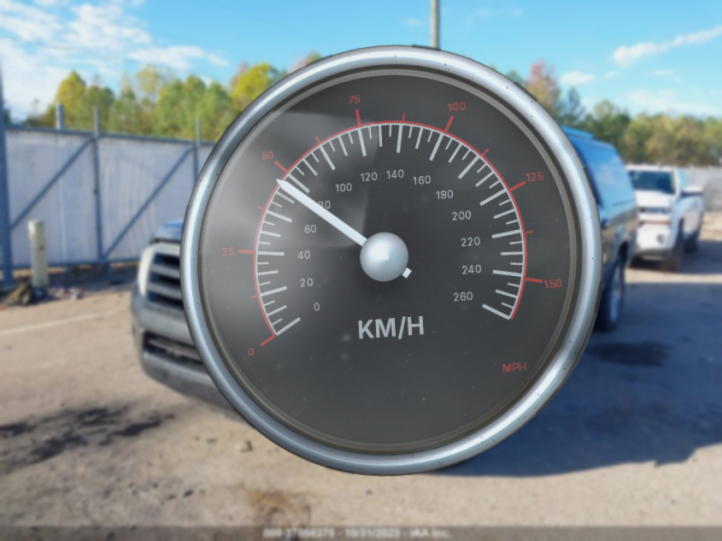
75 km/h
